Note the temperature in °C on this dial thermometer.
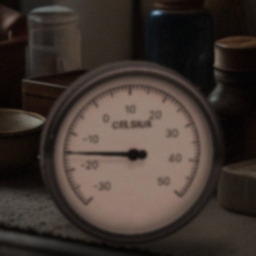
-15 °C
